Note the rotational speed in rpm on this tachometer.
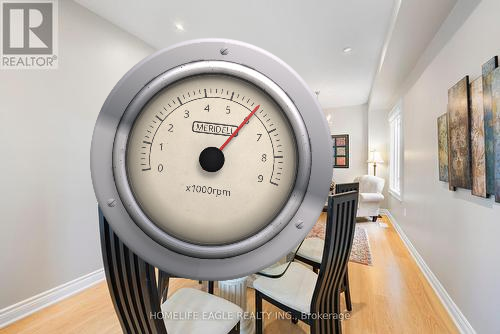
6000 rpm
